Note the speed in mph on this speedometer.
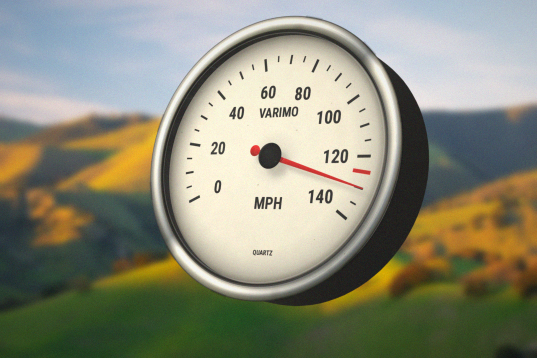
130 mph
